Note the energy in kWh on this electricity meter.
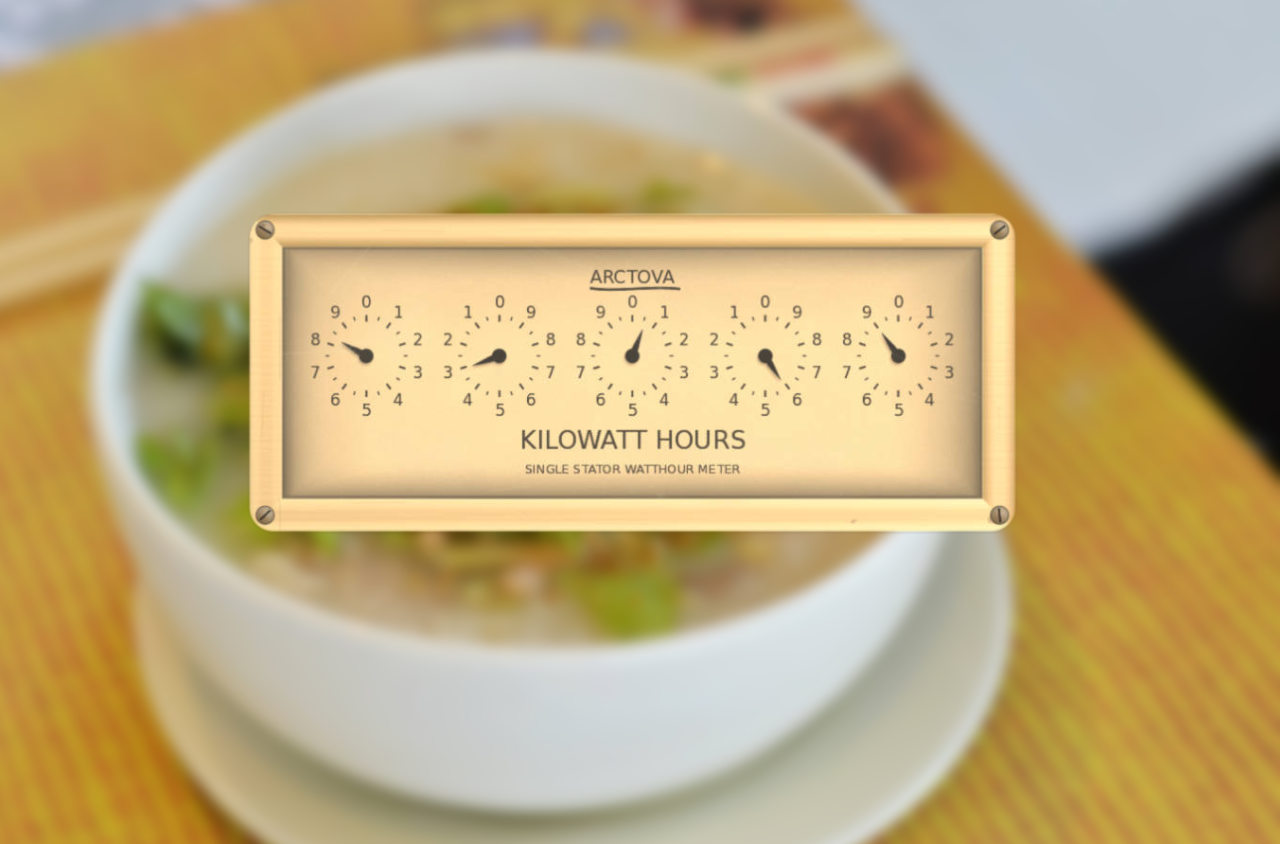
83059 kWh
